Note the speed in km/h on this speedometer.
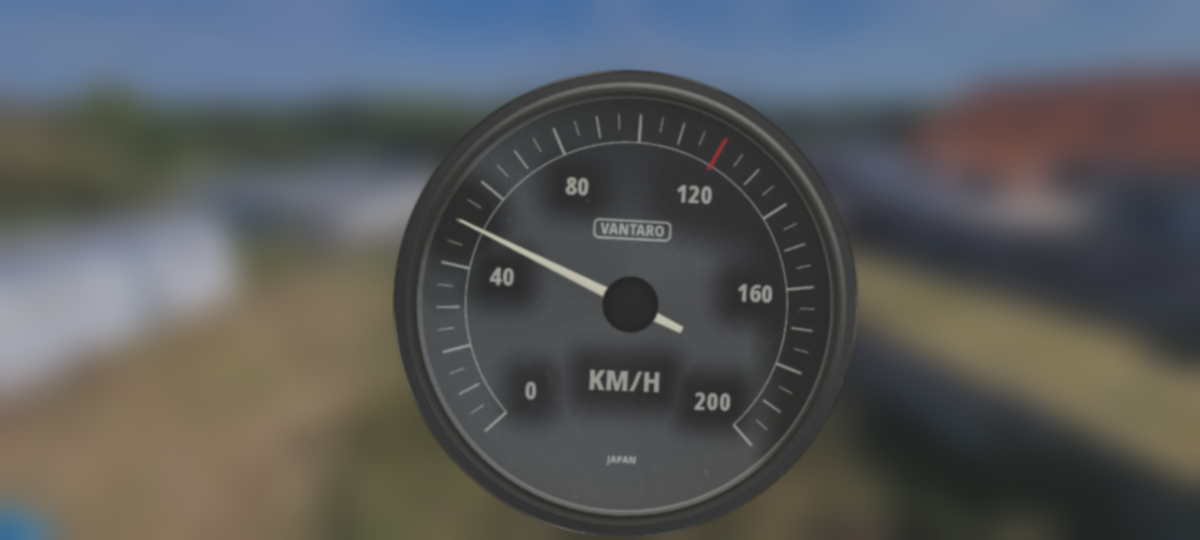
50 km/h
